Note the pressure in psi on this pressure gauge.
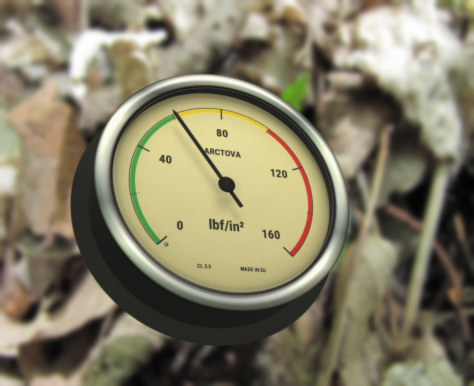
60 psi
